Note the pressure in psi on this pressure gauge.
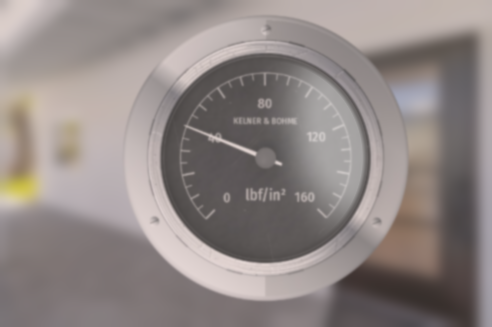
40 psi
